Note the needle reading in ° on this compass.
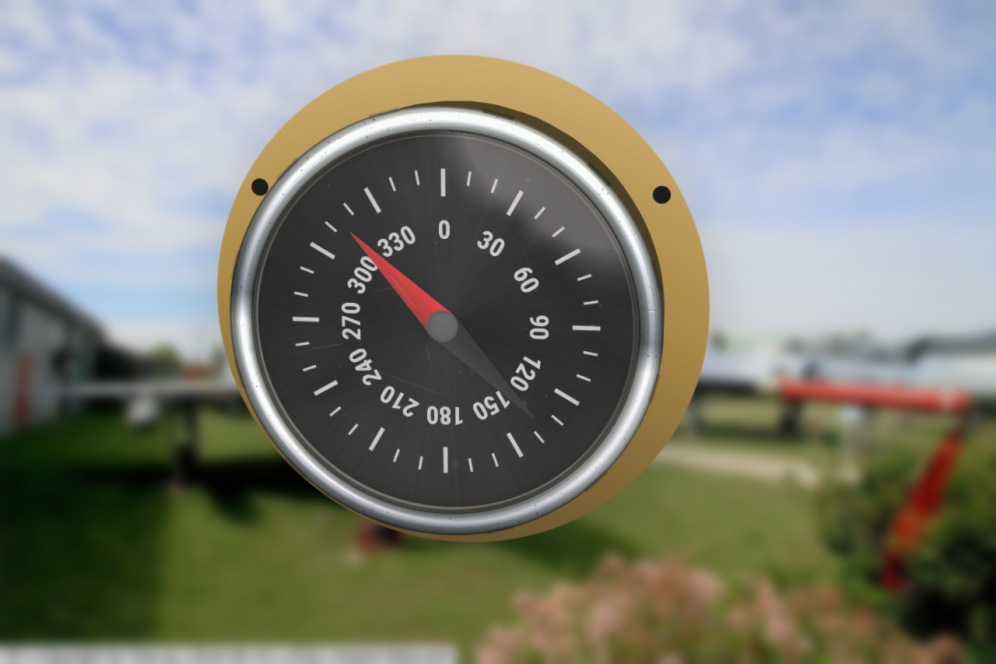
315 °
